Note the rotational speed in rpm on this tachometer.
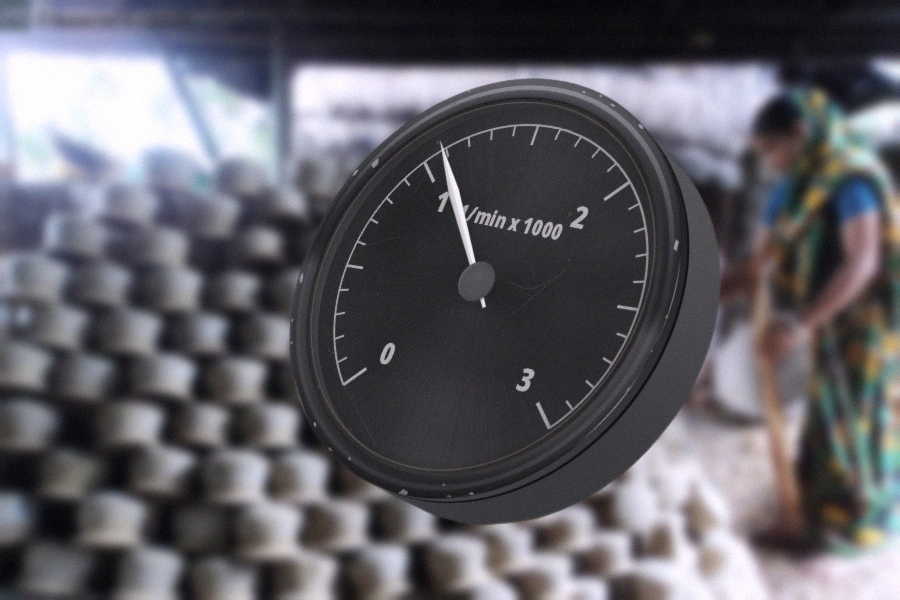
1100 rpm
